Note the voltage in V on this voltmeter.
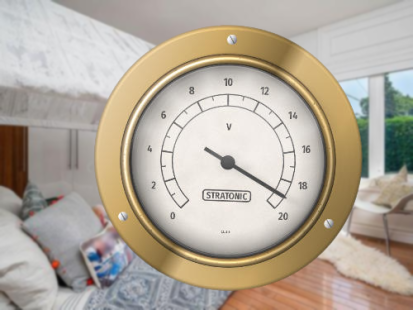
19 V
